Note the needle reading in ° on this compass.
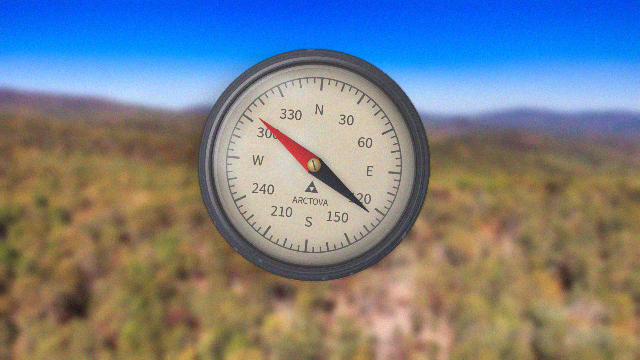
305 °
